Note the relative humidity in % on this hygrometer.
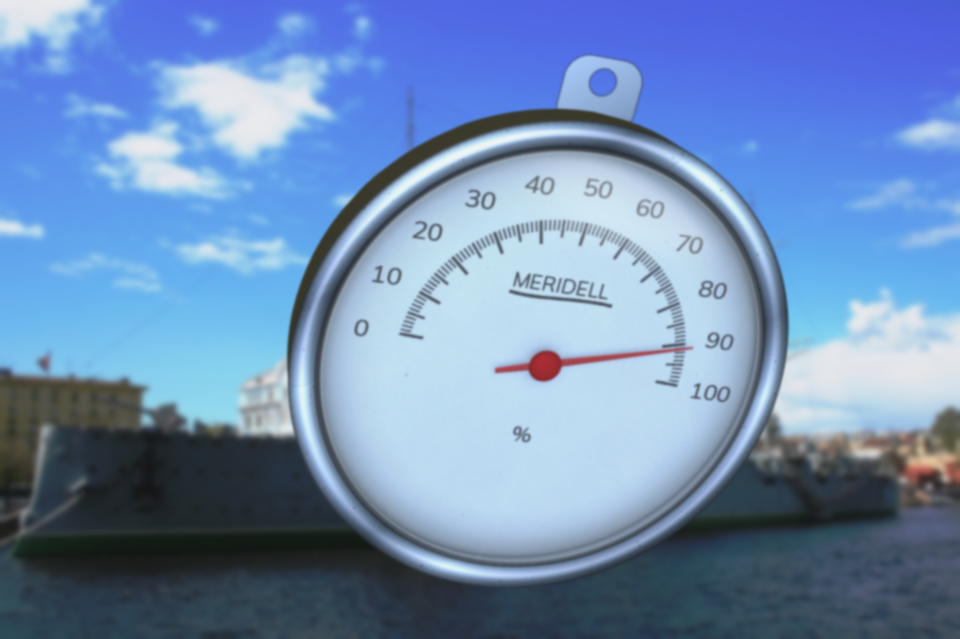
90 %
